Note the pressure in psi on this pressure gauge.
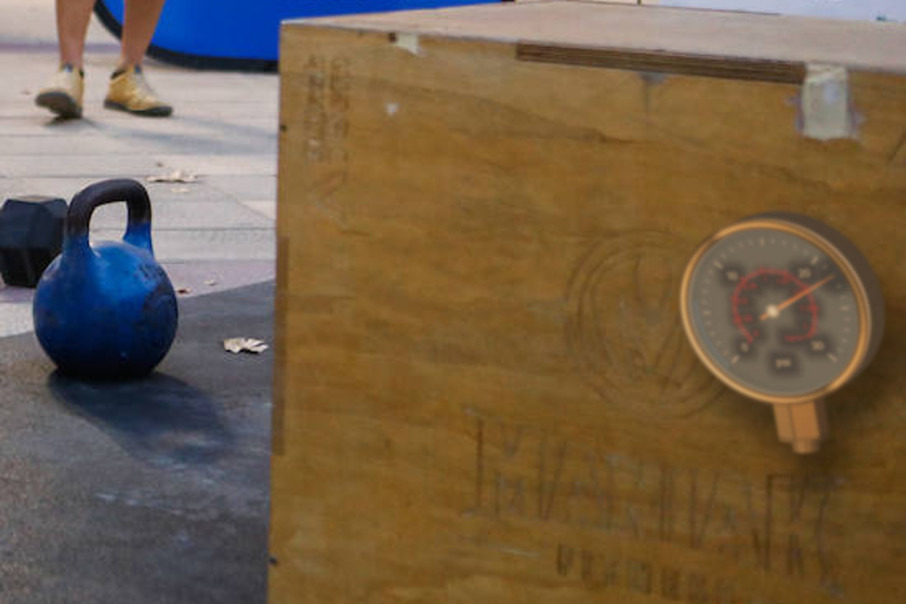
22 psi
